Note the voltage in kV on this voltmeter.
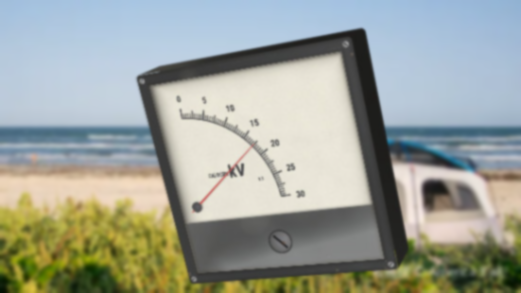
17.5 kV
